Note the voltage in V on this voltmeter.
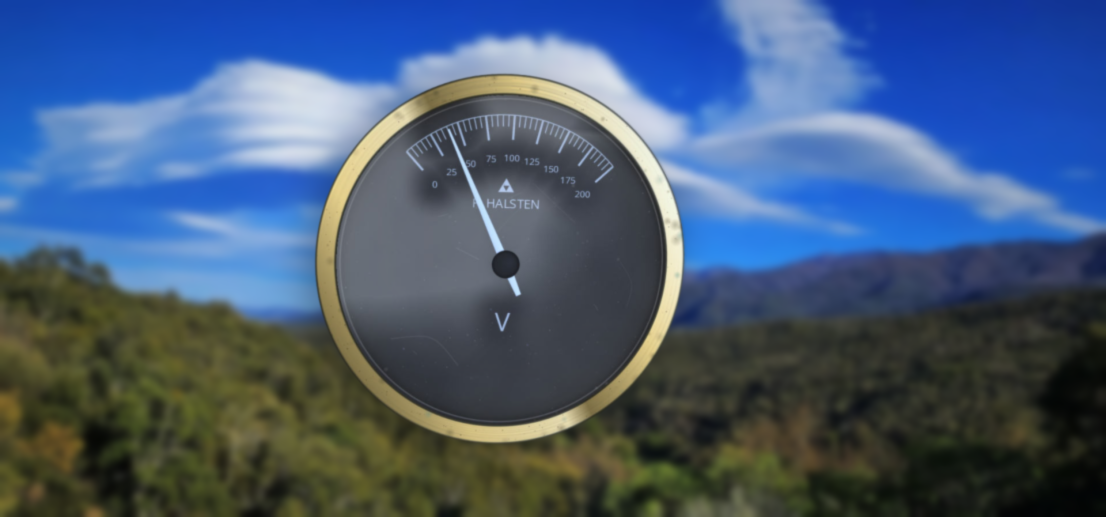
40 V
